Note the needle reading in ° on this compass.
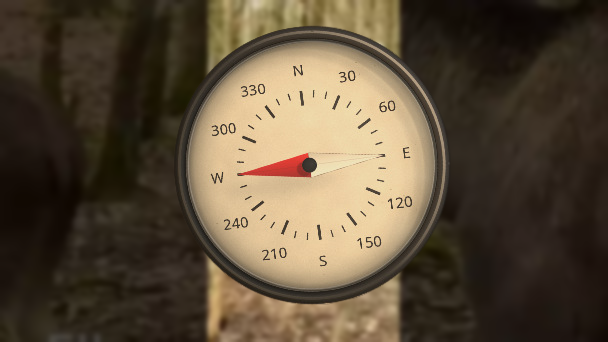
270 °
